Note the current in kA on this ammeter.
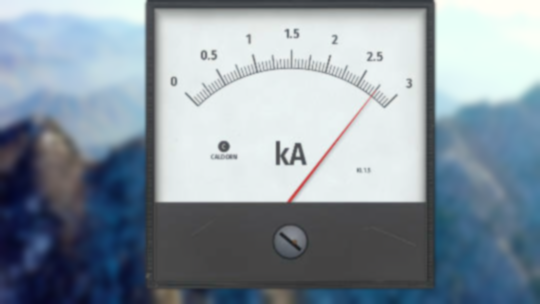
2.75 kA
